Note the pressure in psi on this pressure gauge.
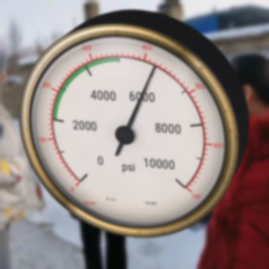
6000 psi
